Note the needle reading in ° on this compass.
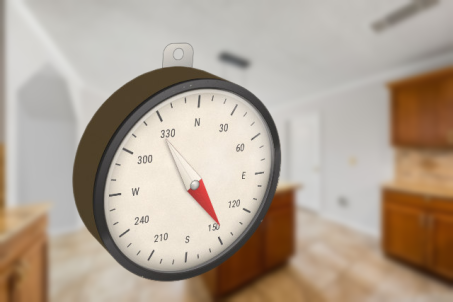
145 °
